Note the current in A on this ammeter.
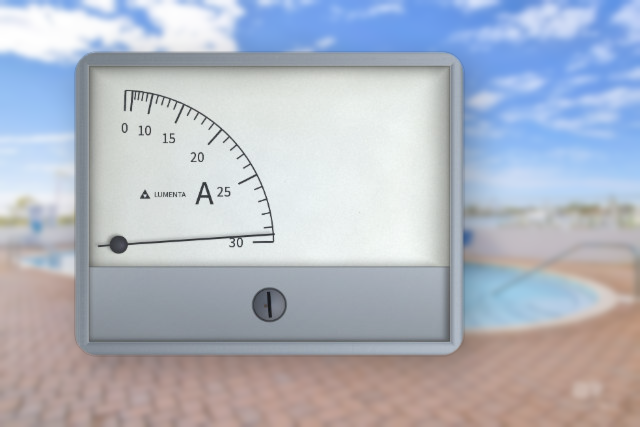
29.5 A
